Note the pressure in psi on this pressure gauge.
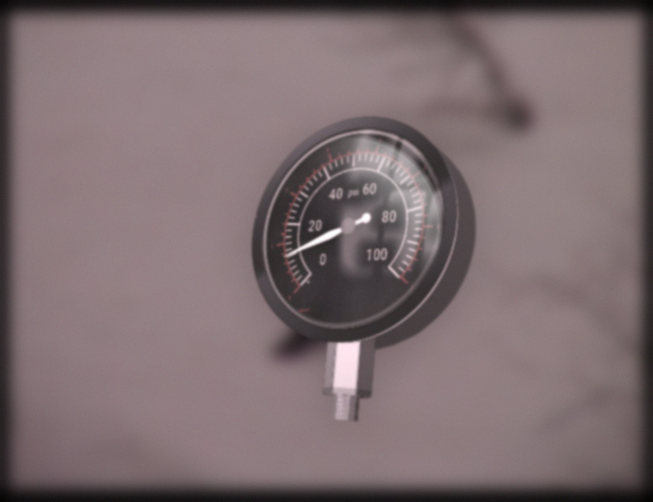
10 psi
